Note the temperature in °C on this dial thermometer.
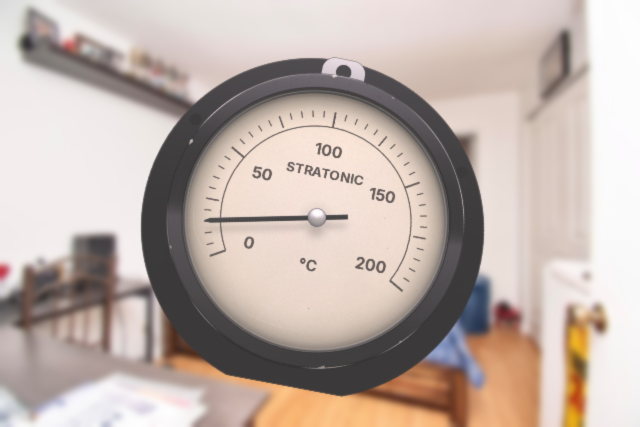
15 °C
